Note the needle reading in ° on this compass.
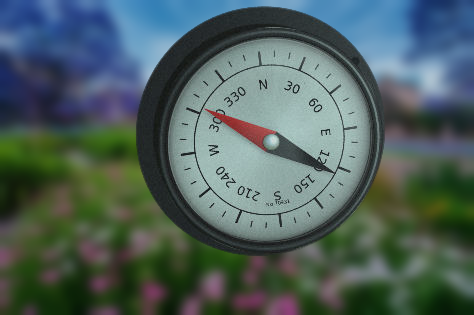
305 °
